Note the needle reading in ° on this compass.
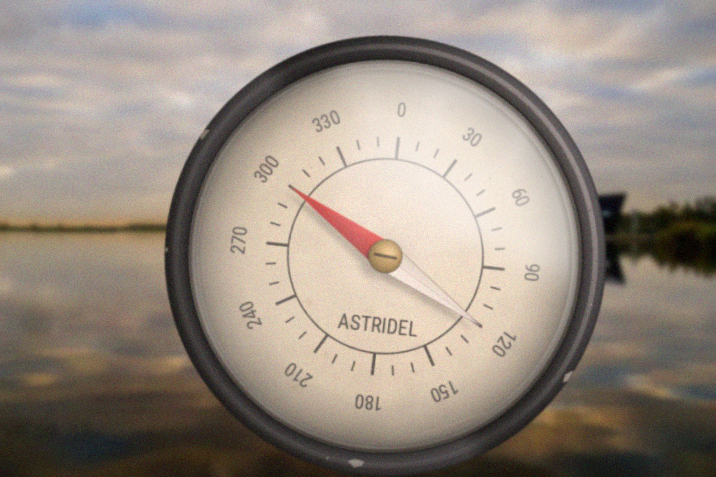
300 °
